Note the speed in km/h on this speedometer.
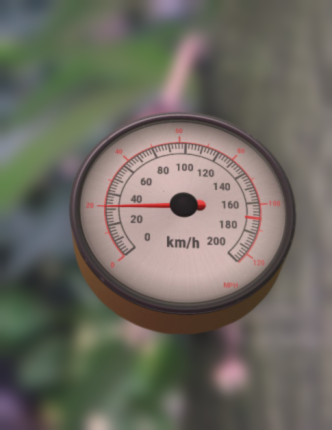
30 km/h
